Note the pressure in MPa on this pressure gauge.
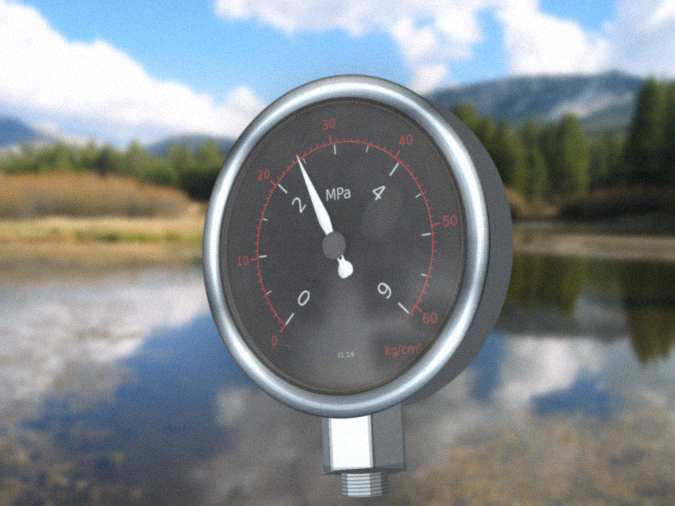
2.5 MPa
